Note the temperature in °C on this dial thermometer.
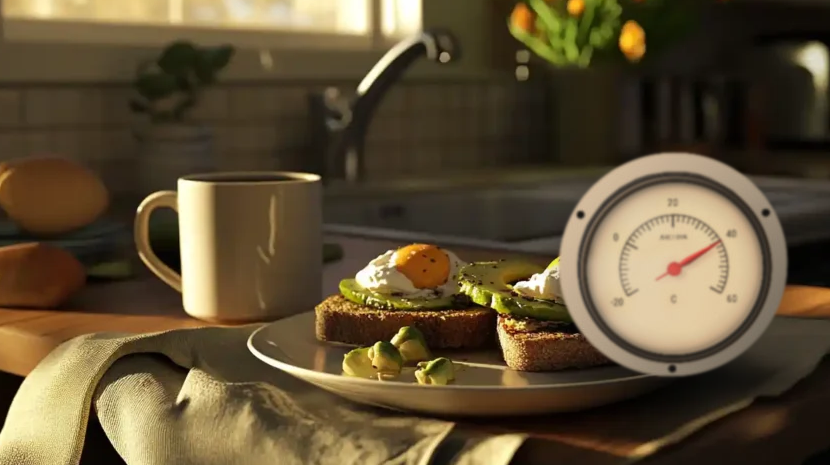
40 °C
